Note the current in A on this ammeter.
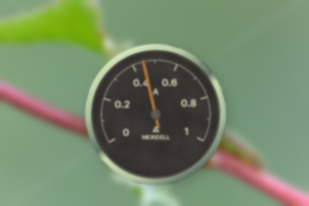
0.45 A
